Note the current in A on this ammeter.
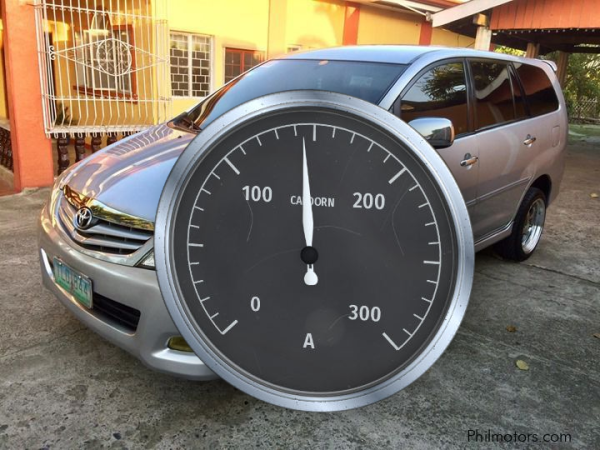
145 A
